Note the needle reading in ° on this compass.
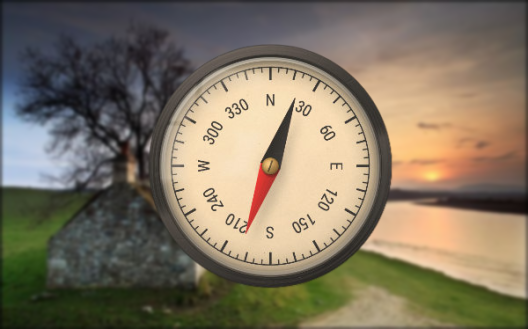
200 °
